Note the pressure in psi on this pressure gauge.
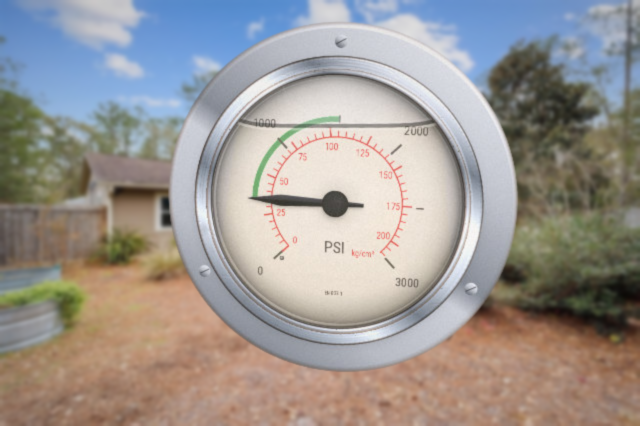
500 psi
